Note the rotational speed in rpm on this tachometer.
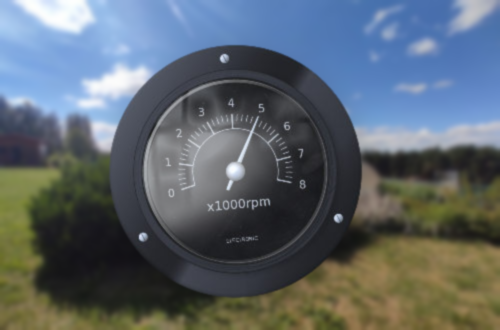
5000 rpm
